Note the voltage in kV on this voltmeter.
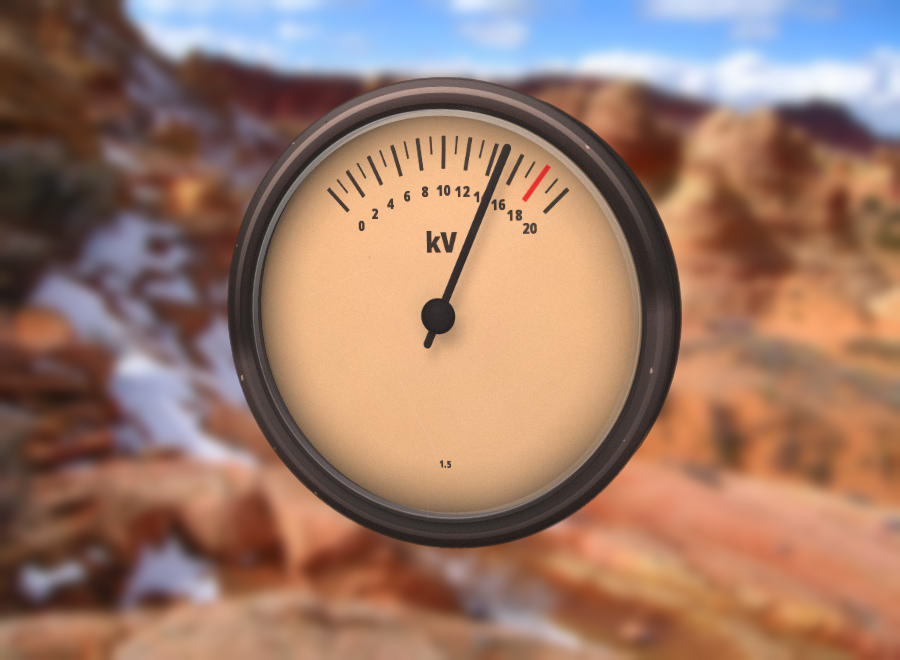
15 kV
